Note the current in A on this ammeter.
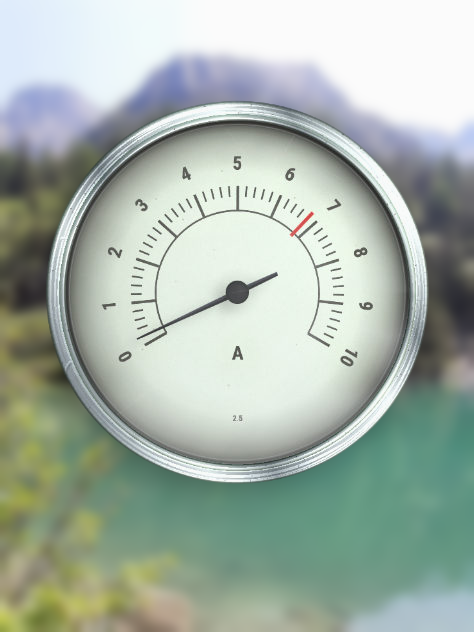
0.2 A
